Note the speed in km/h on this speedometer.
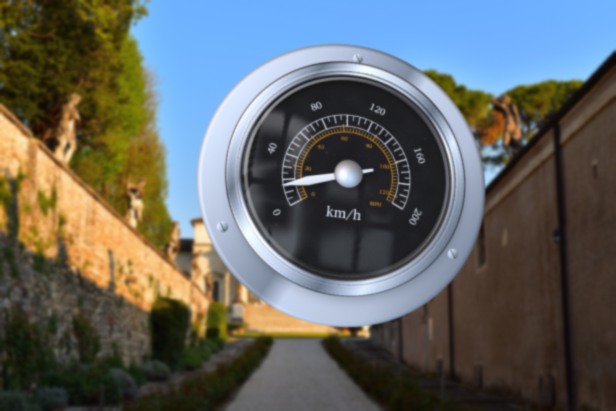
15 km/h
